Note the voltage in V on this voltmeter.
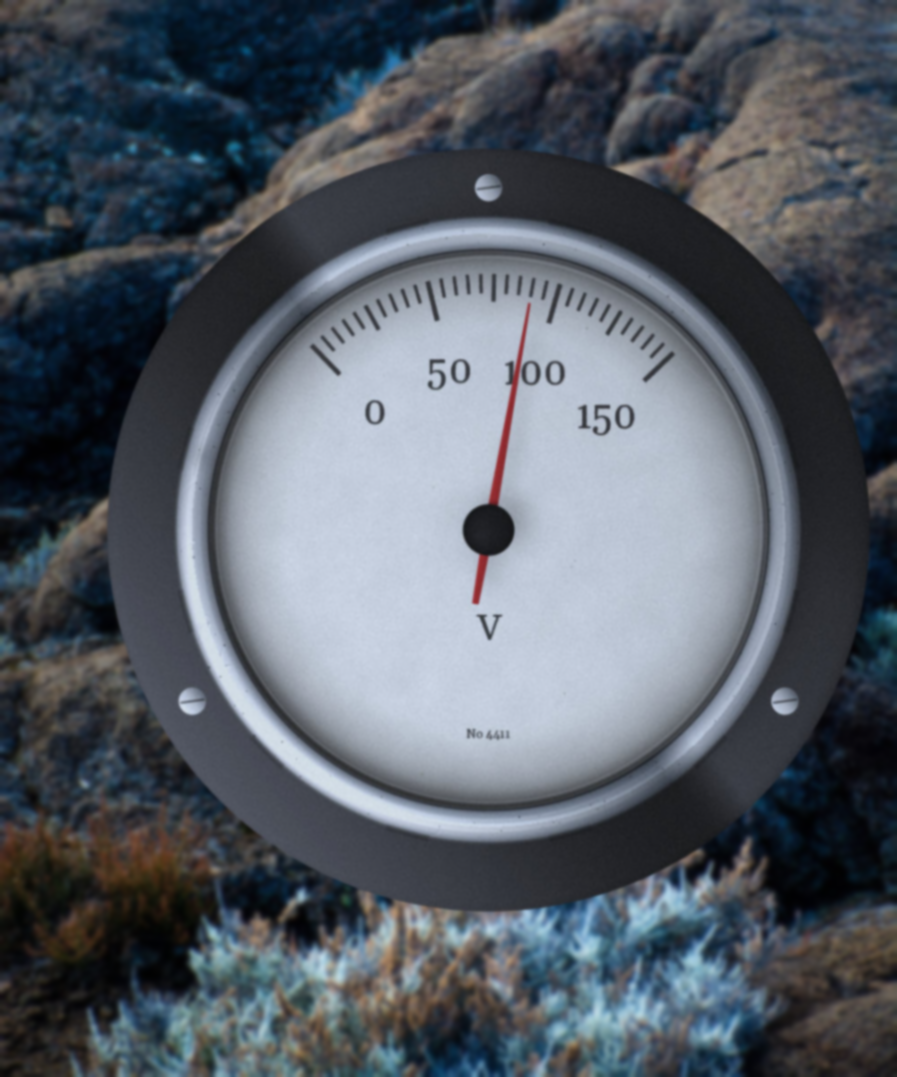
90 V
